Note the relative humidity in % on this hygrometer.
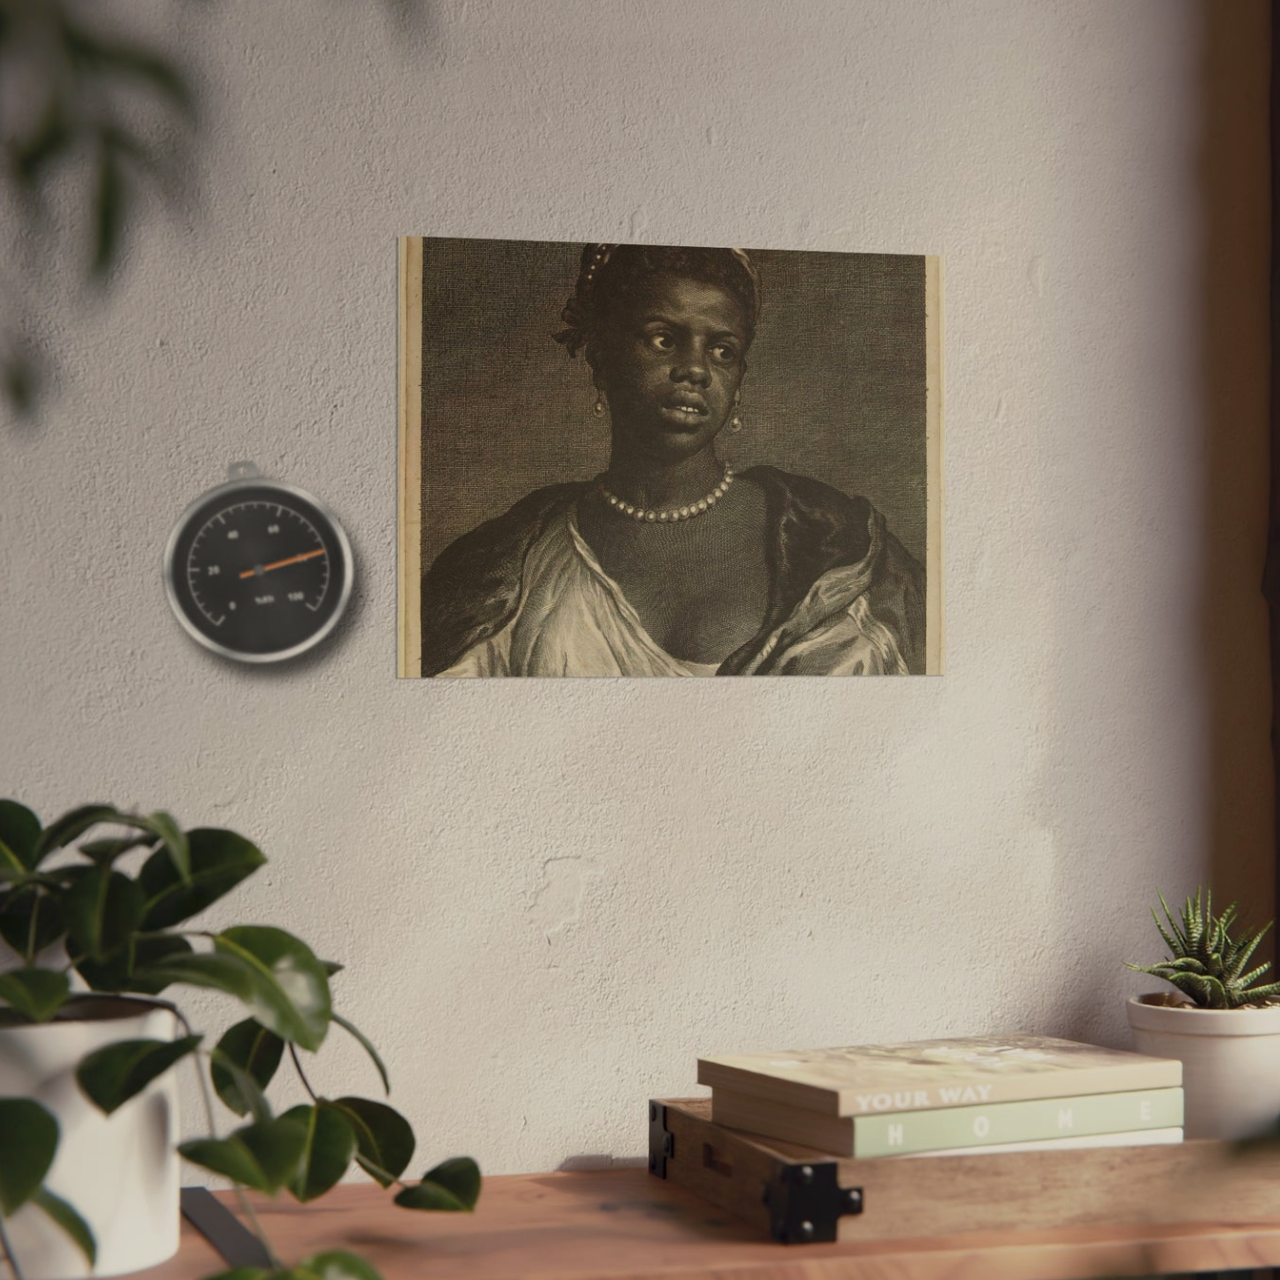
80 %
